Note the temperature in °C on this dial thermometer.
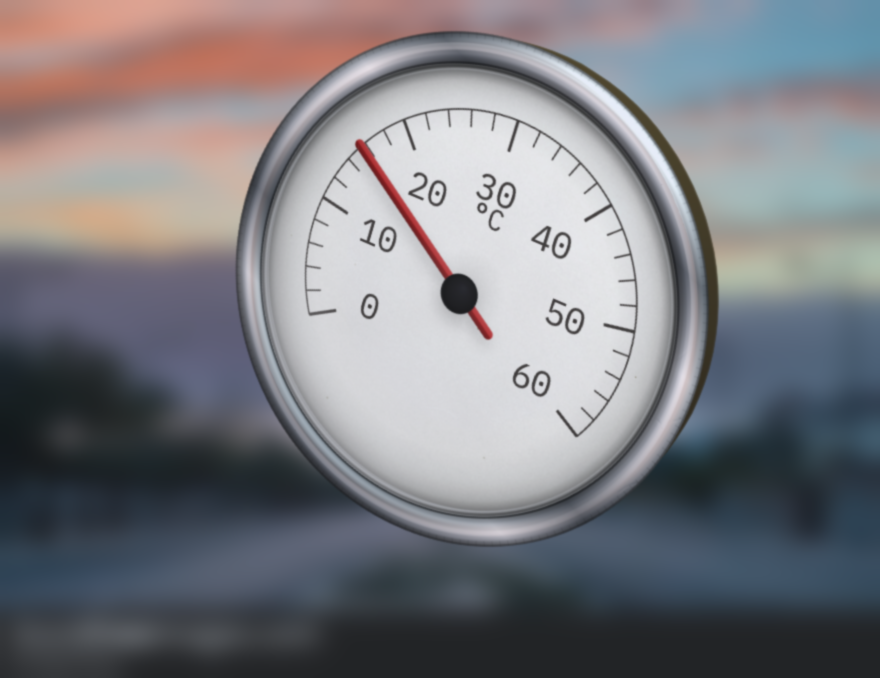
16 °C
